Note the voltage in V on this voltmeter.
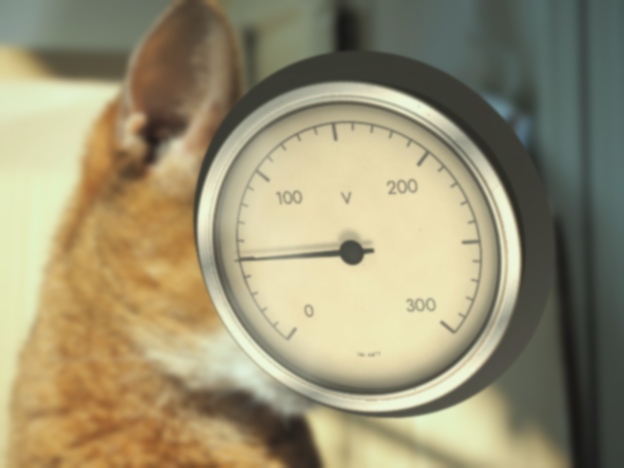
50 V
